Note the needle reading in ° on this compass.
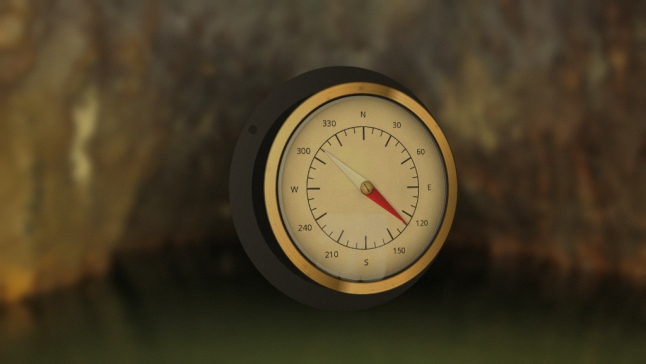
130 °
